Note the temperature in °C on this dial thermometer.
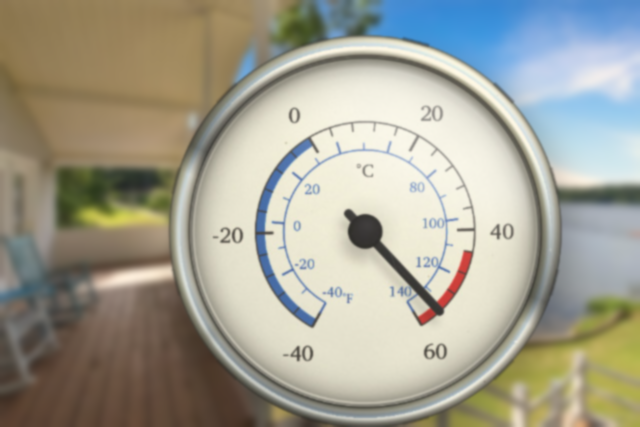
56 °C
